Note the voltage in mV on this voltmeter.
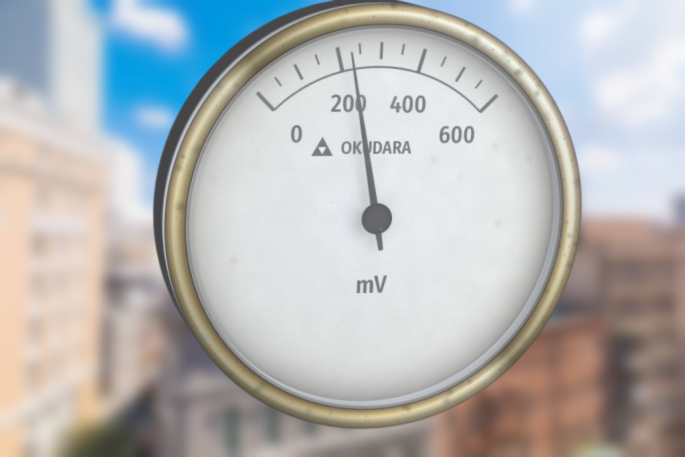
225 mV
